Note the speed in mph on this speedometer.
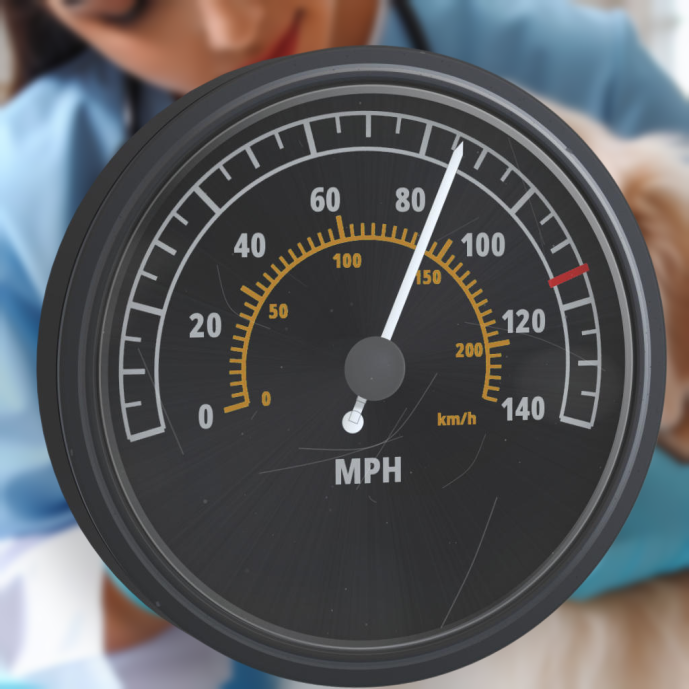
85 mph
